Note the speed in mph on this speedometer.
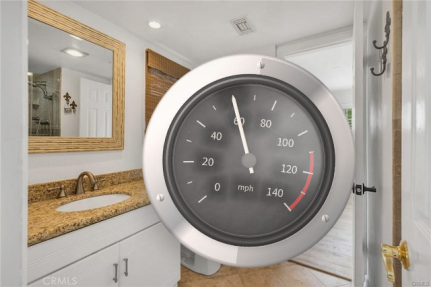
60 mph
